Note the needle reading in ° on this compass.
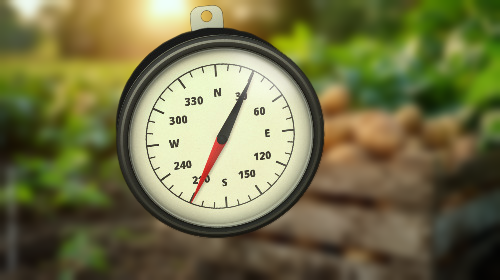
210 °
